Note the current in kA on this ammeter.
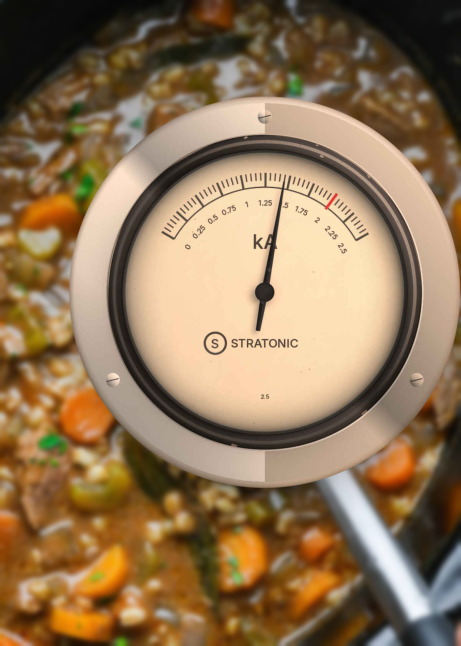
1.45 kA
